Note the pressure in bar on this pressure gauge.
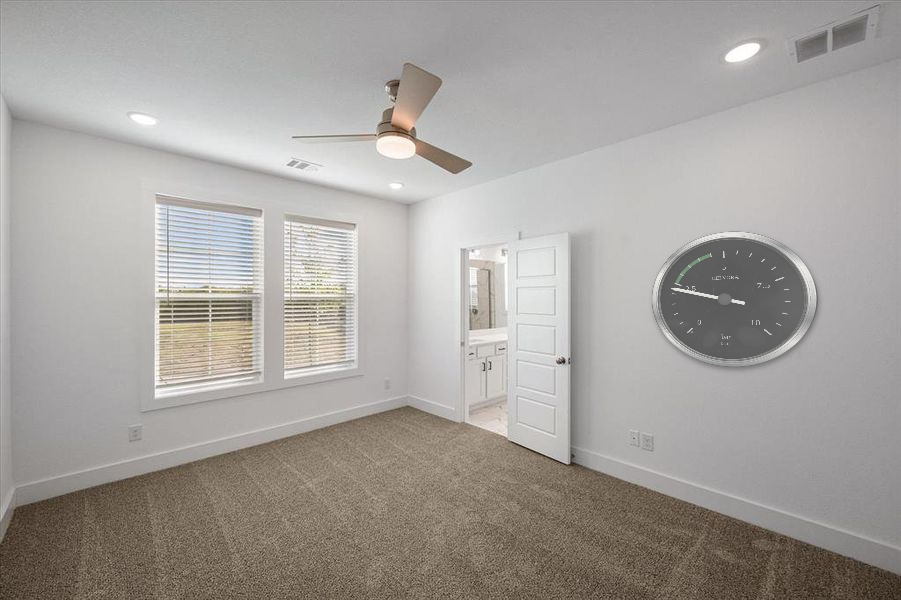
2.25 bar
